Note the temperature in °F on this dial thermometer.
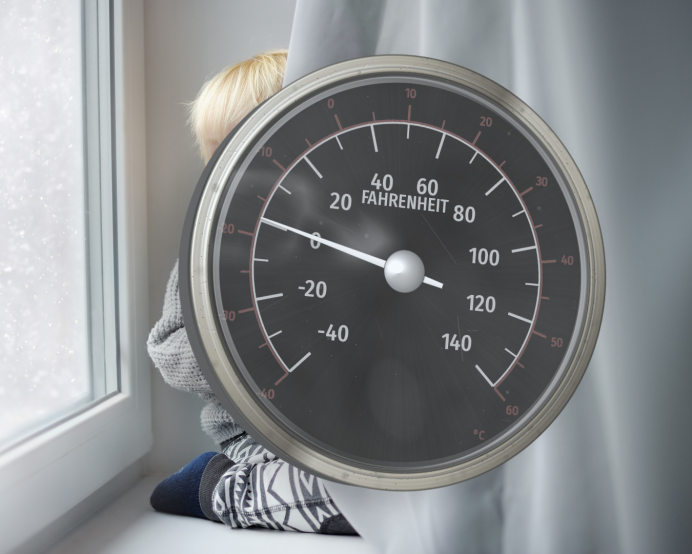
0 °F
